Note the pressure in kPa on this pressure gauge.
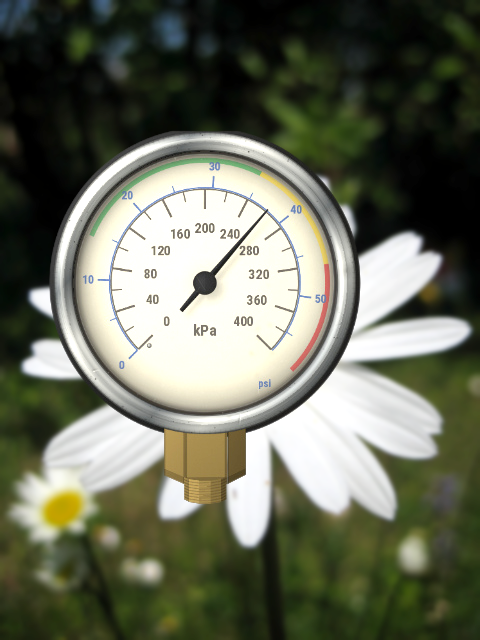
260 kPa
